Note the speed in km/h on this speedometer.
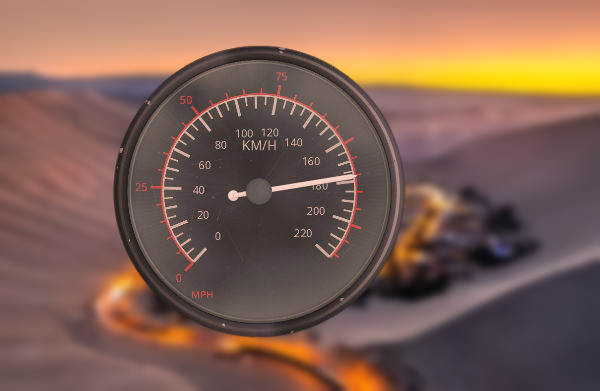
177.5 km/h
